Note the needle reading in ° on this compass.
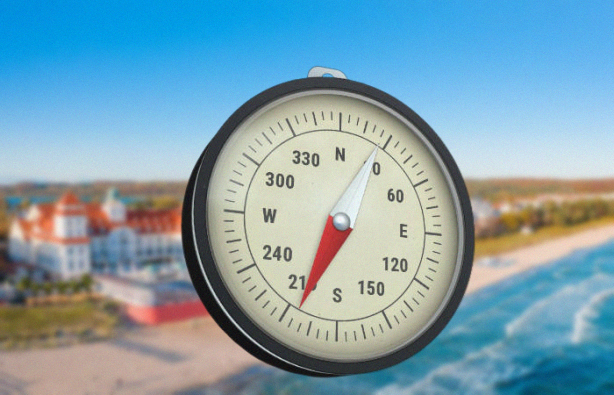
205 °
